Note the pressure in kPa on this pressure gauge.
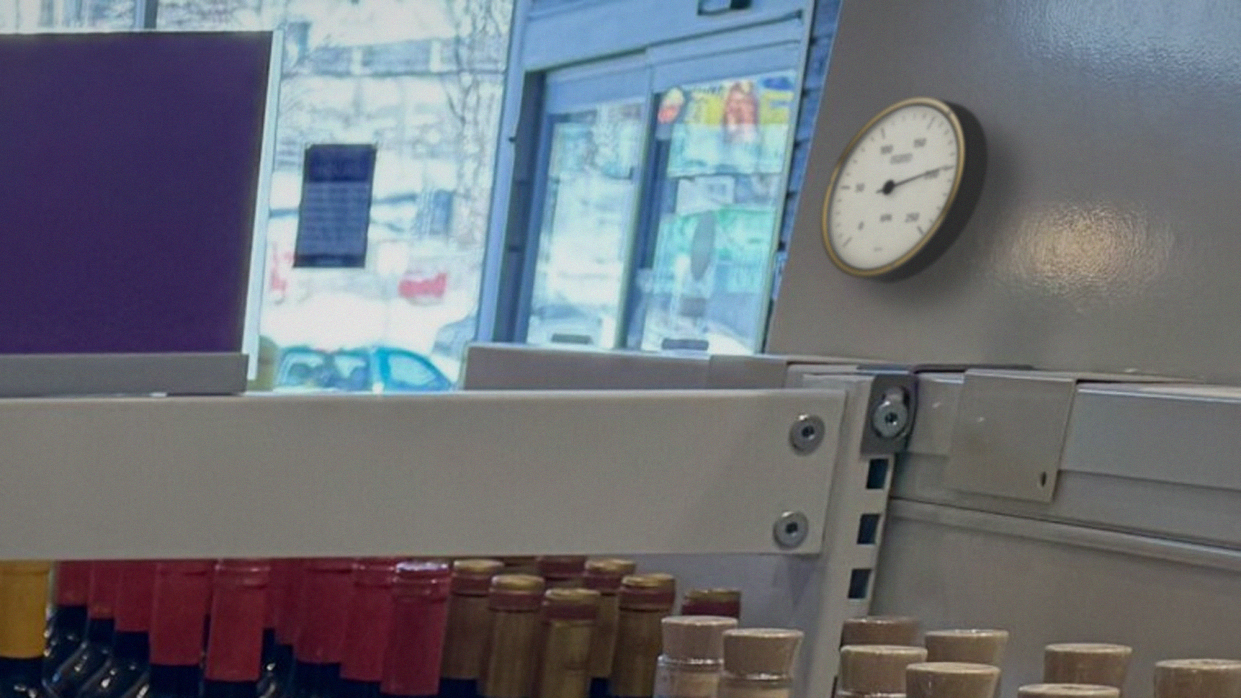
200 kPa
